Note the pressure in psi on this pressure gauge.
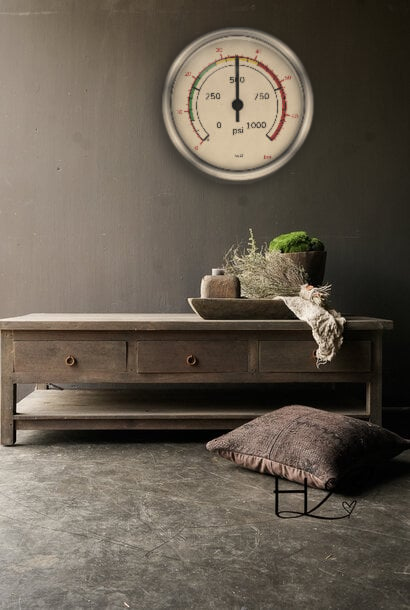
500 psi
